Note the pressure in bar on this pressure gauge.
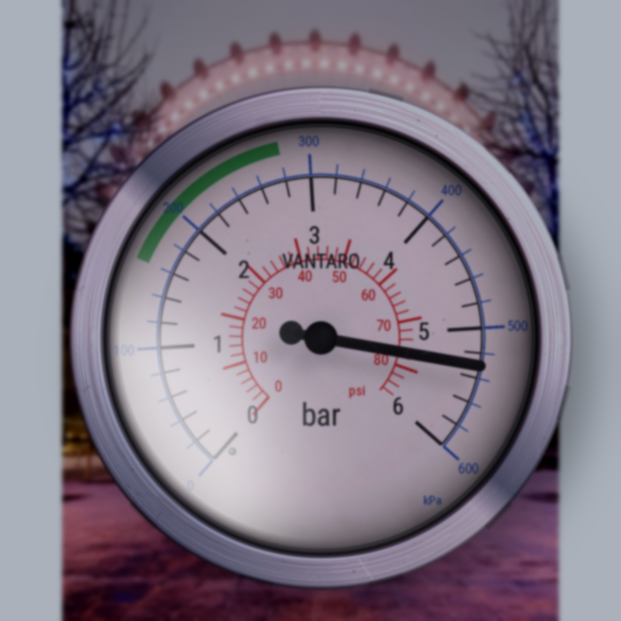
5.3 bar
